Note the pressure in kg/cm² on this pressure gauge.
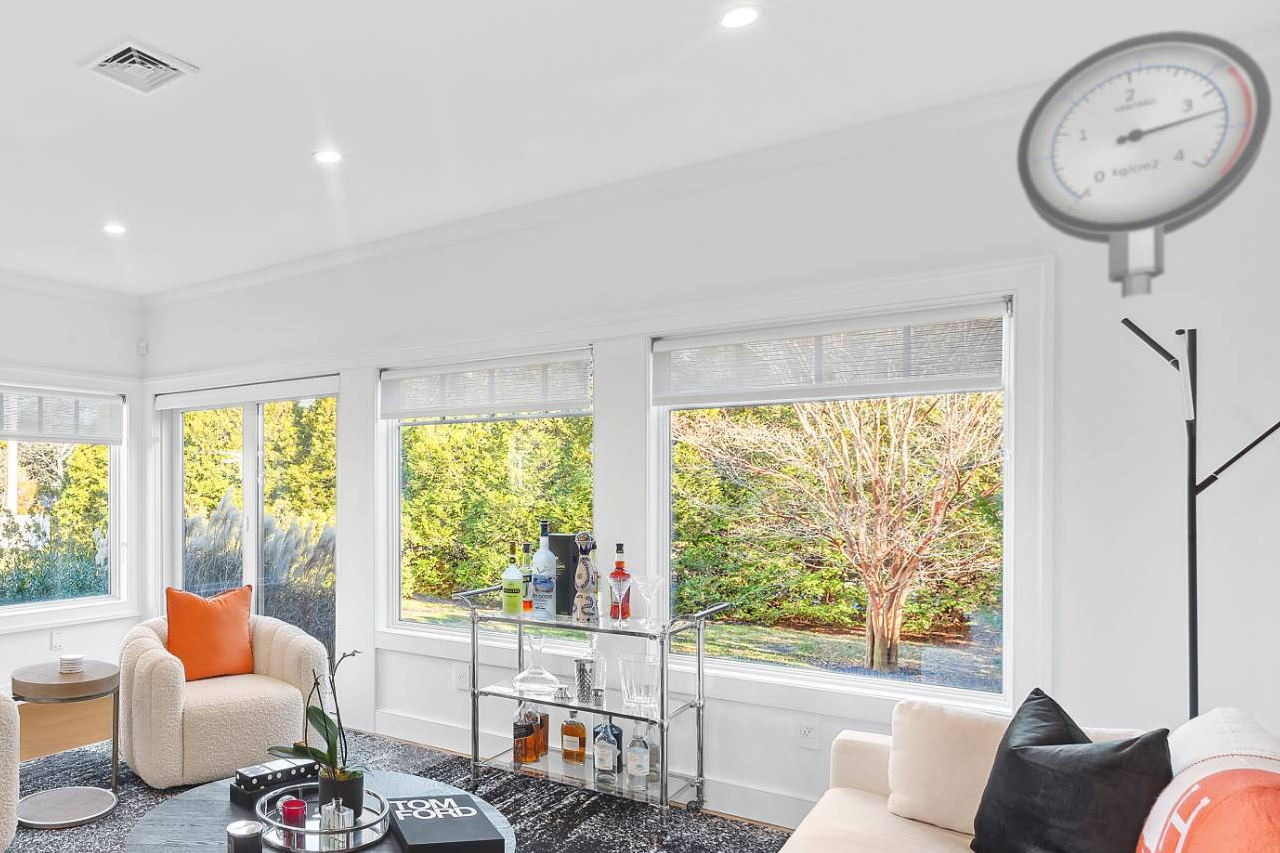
3.3 kg/cm²
